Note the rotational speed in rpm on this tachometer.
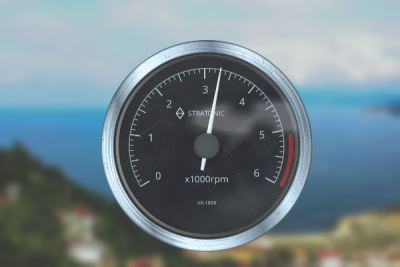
3300 rpm
